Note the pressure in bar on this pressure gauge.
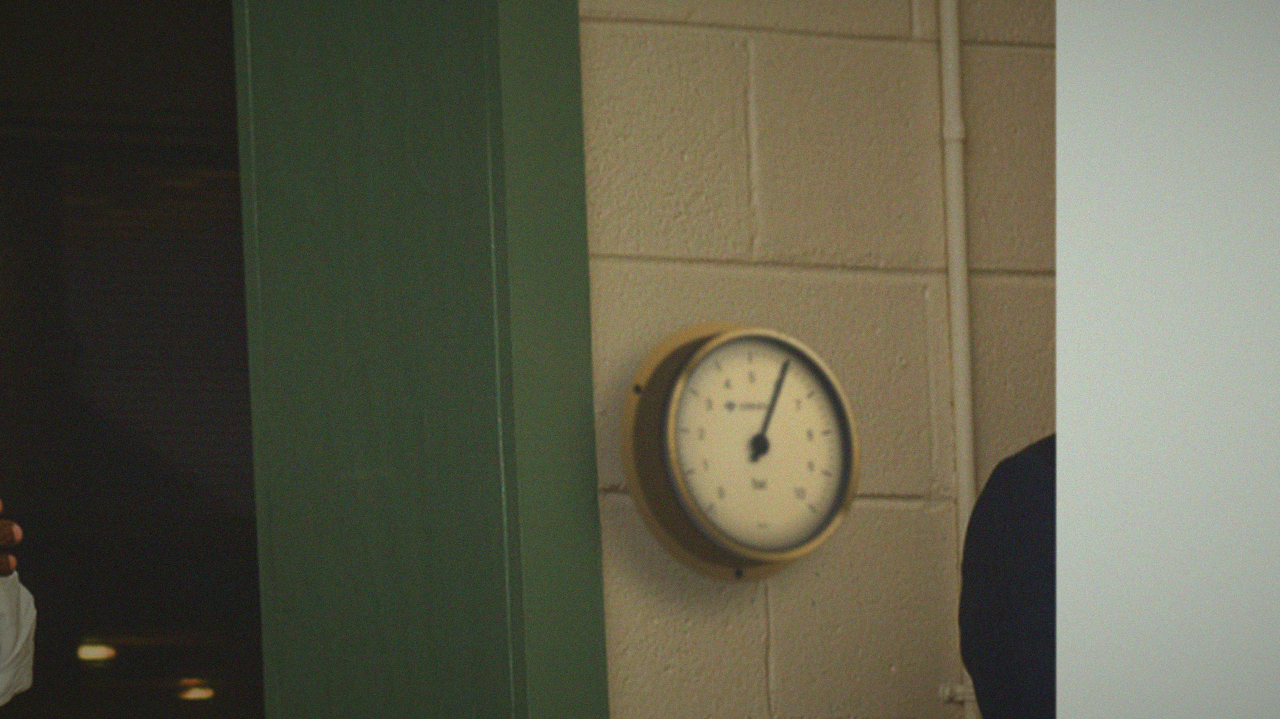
6 bar
